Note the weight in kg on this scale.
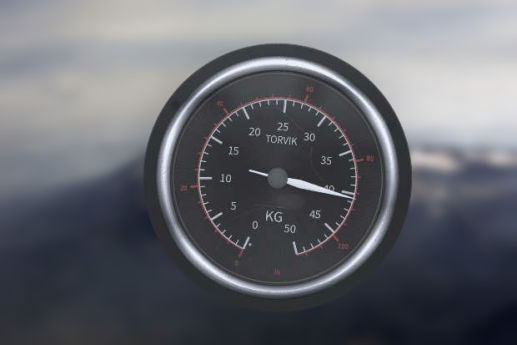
40.5 kg
